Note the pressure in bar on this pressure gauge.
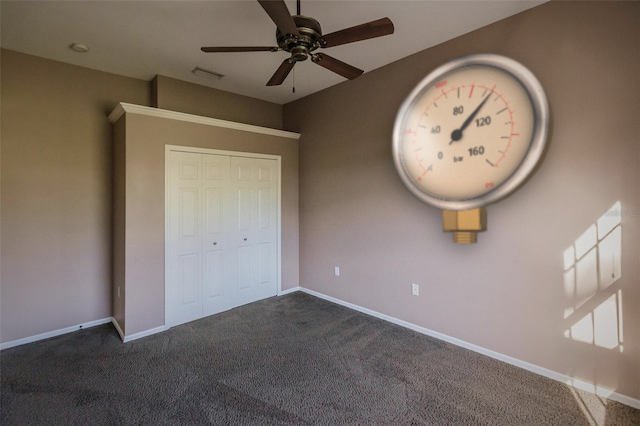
105 bar
